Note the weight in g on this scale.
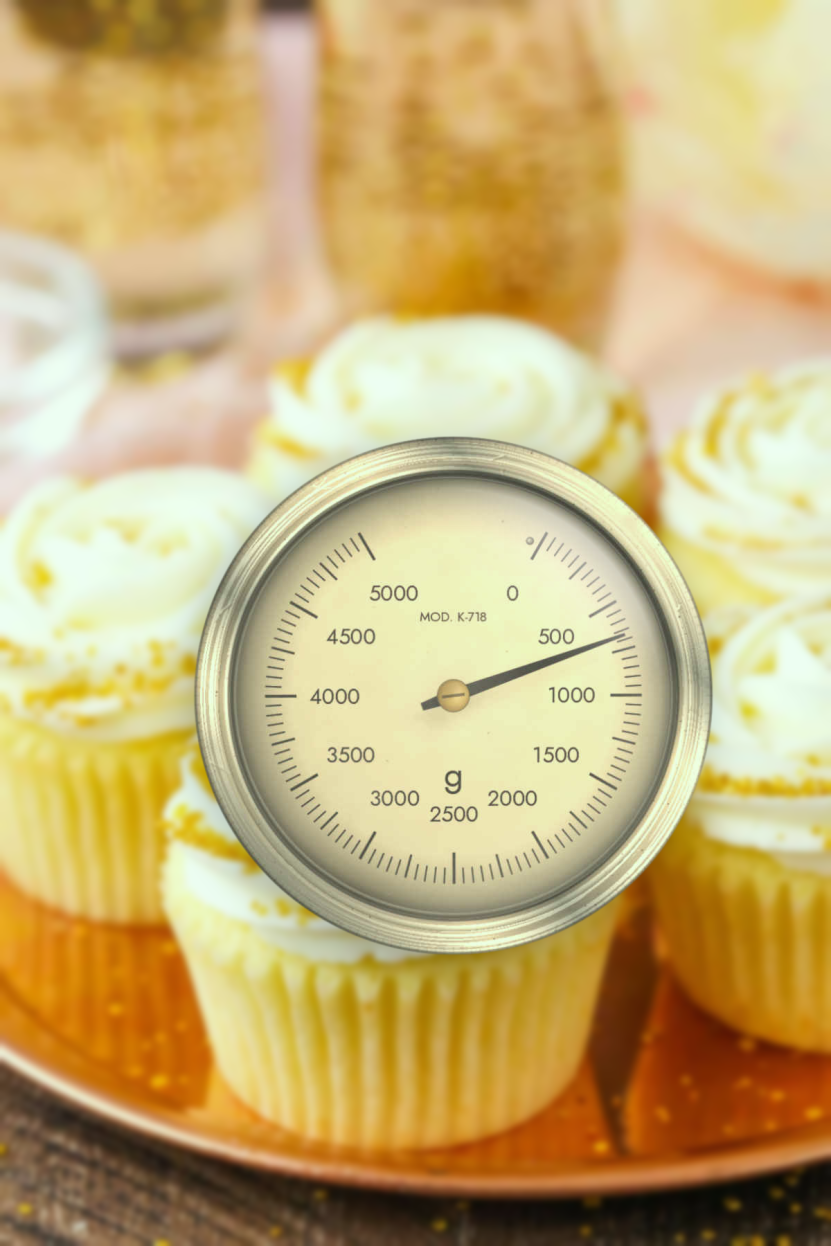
675 g
